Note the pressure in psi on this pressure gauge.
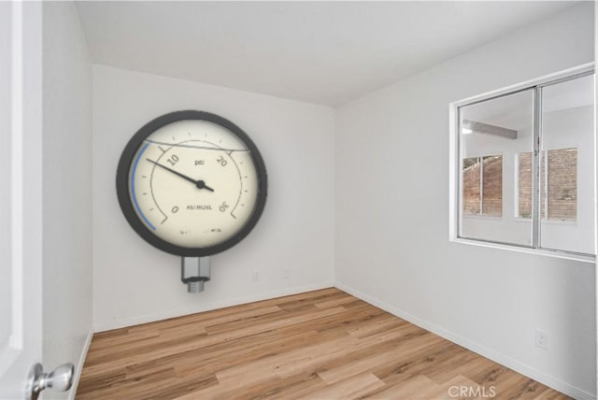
8 psi
